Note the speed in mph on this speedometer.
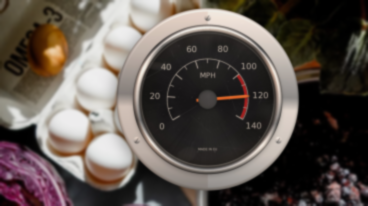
120 mph
